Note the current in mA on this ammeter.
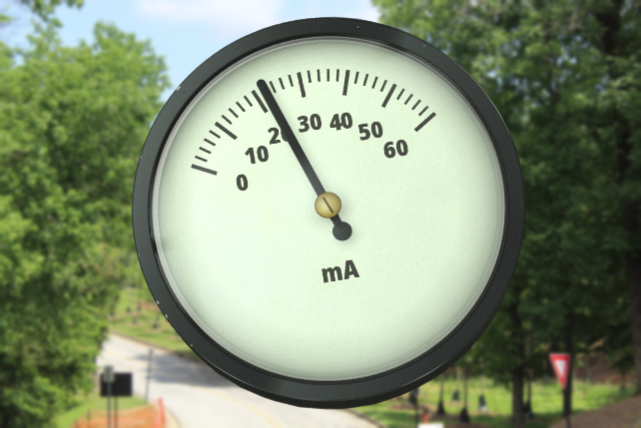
22 mA
